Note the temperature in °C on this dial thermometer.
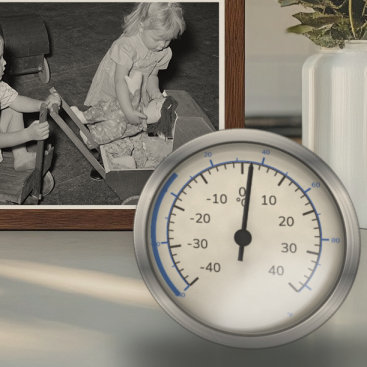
2 °C
